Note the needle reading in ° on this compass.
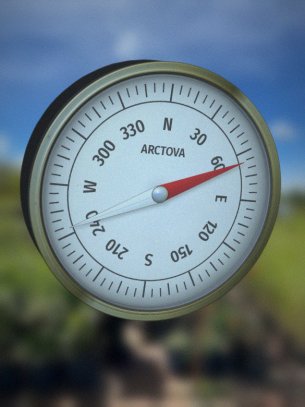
65 °
